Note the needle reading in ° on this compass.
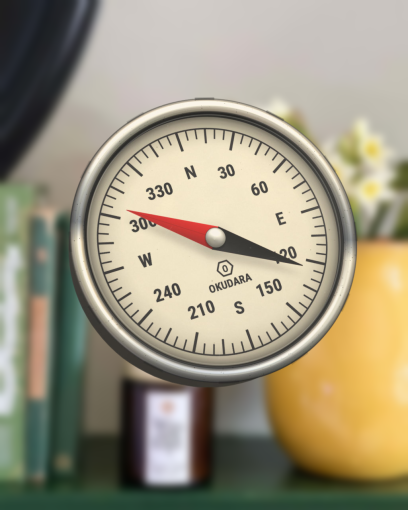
305 °
